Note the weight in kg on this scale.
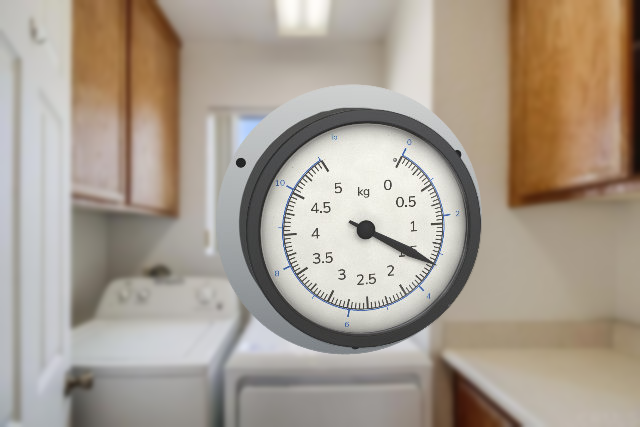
1.5 kg
